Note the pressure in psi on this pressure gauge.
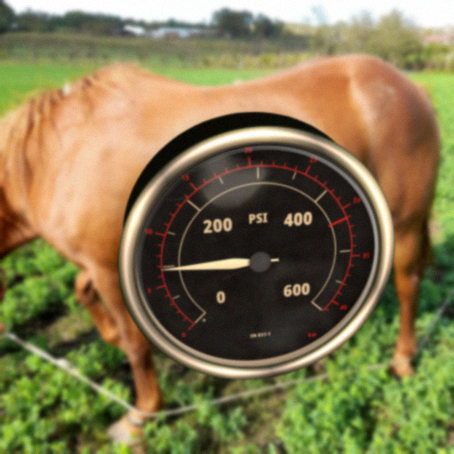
100 psi
